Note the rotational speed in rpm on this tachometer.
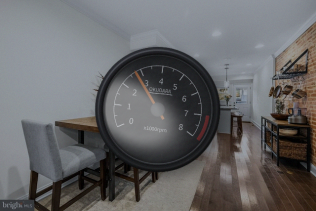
2750 rpm
